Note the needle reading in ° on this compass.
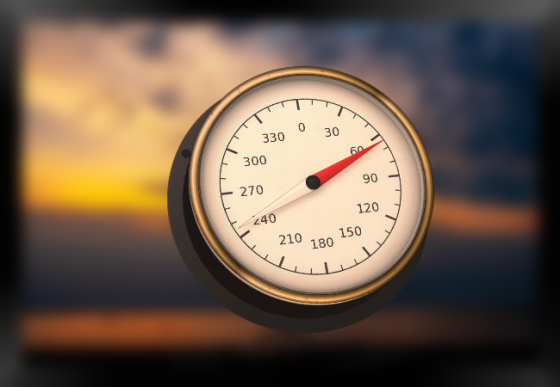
65 °
